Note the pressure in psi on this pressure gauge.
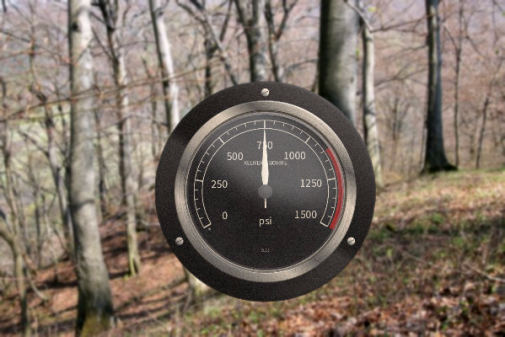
750 psi
